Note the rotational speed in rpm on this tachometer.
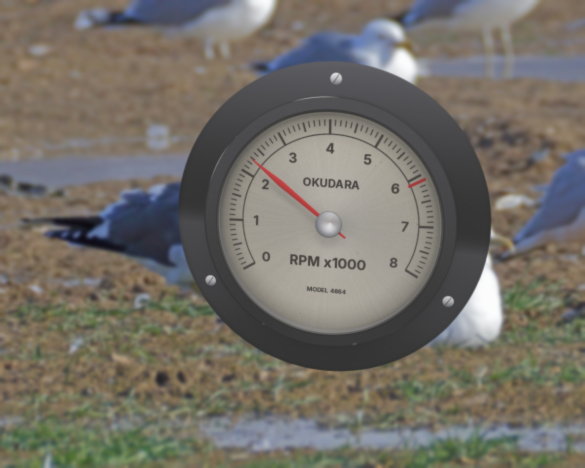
2300 rpm
